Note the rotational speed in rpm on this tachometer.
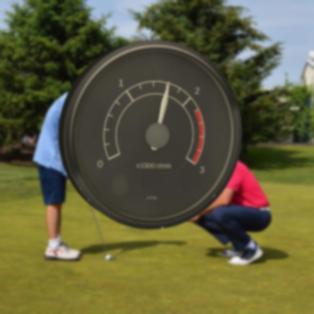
1600 rpm
